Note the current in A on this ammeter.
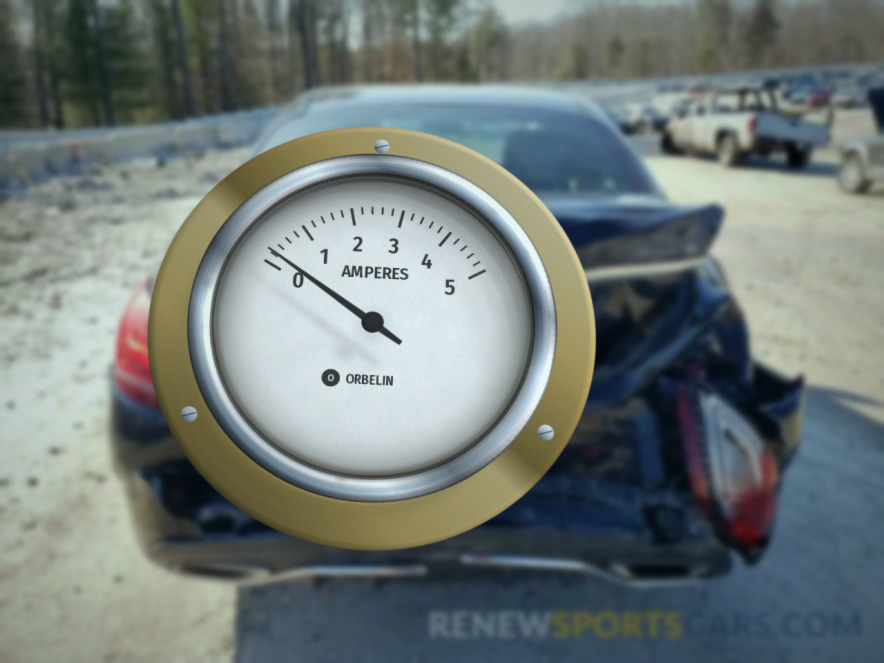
0.2 A
